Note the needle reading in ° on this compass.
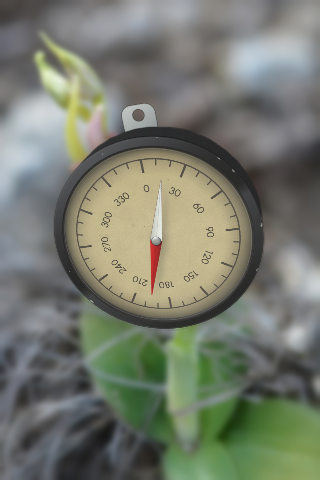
195 °
